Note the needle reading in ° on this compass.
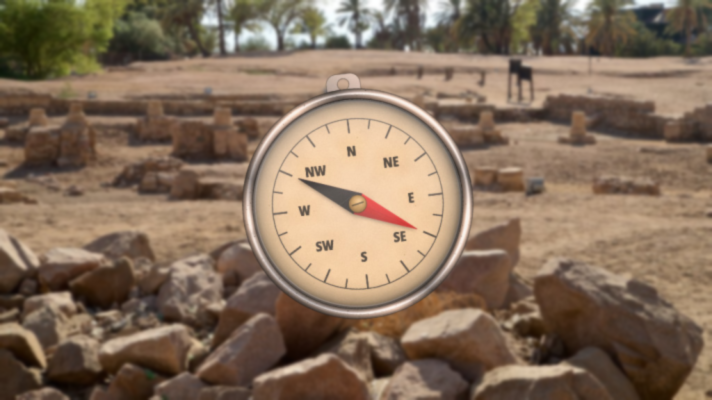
120 °
